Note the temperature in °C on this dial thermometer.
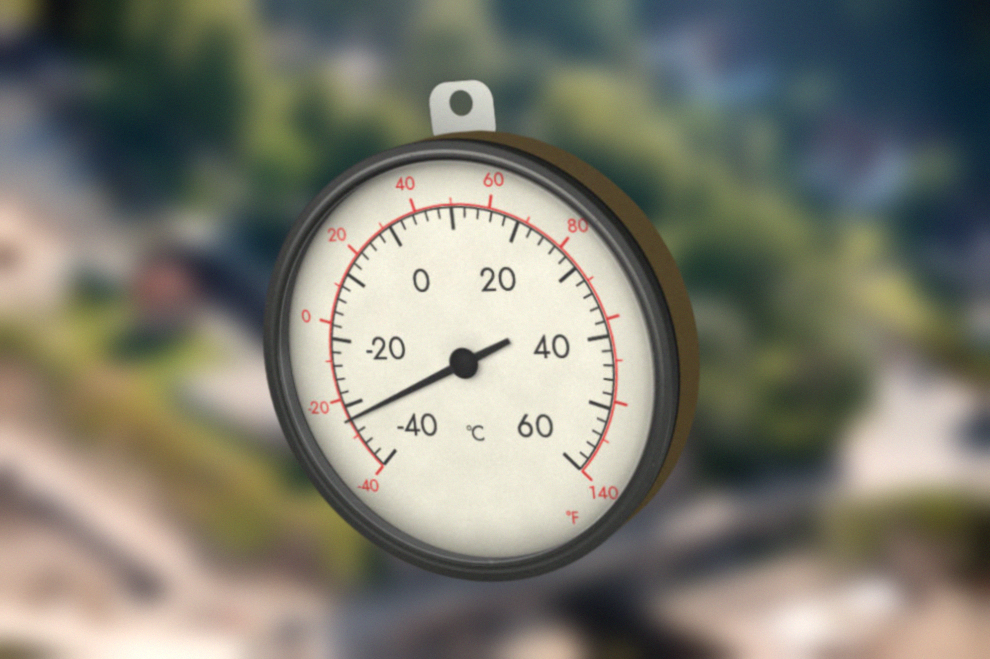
-32 °C
